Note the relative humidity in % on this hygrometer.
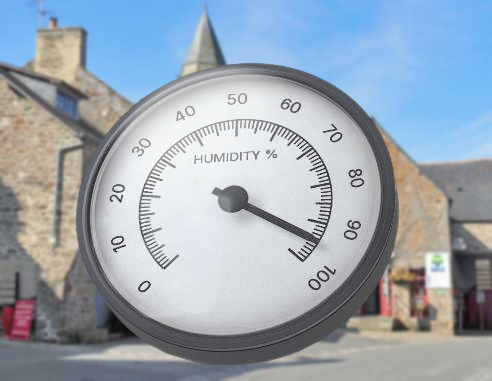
95 %
